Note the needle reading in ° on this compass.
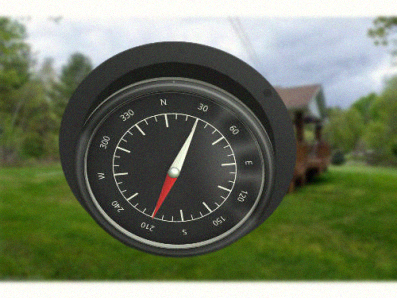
210 °
